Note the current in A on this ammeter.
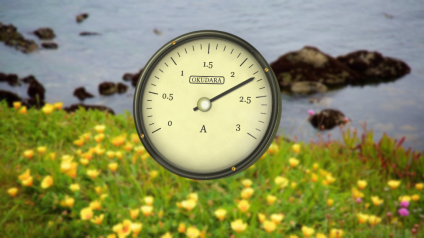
2.25 A
